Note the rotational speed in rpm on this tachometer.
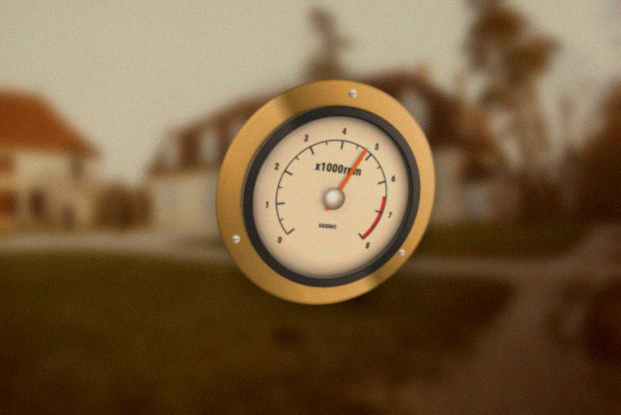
4750 rpm
